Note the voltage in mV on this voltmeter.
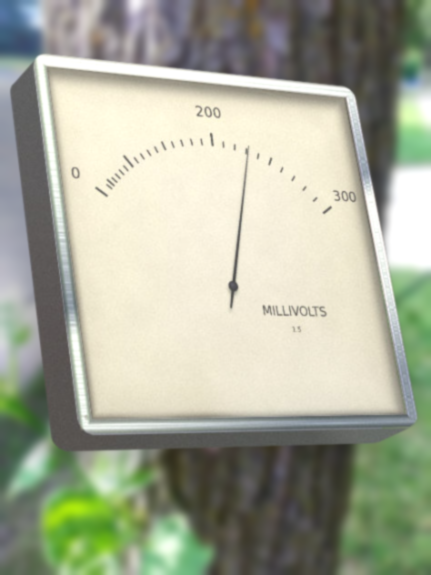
230 mV
